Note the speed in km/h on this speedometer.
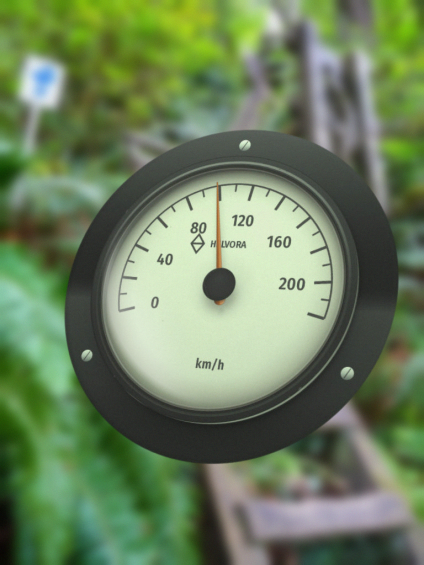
100 km/h
